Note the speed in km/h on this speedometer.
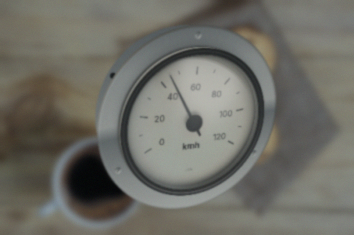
45 km/h
